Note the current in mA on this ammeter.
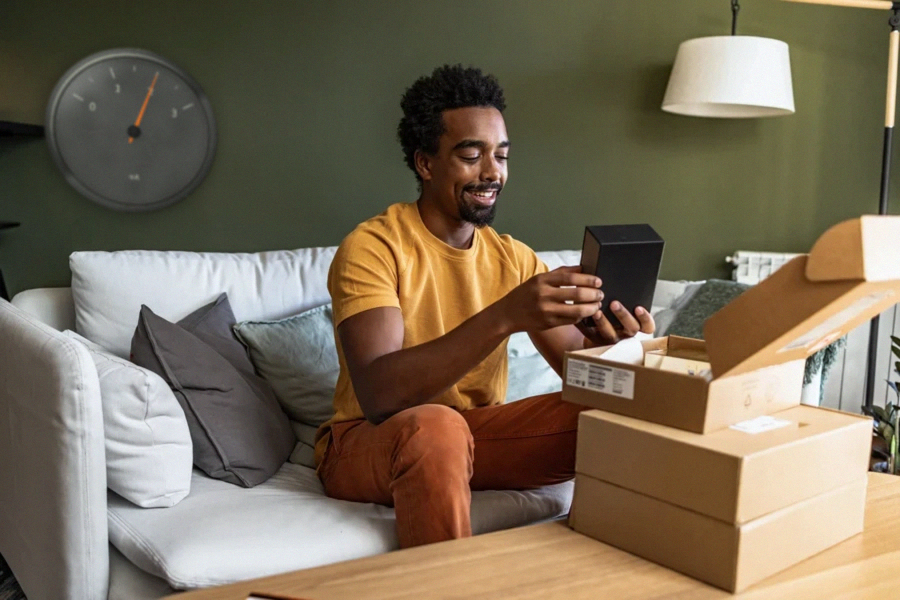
2 mA
